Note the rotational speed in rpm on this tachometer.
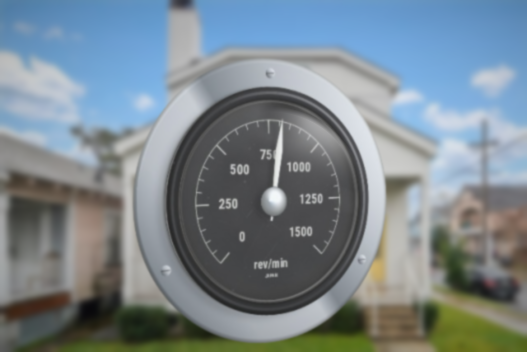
800 rpm
